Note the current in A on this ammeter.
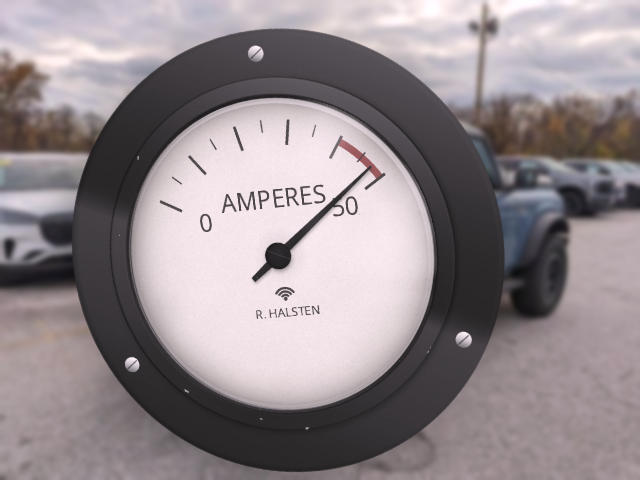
47.5 A
